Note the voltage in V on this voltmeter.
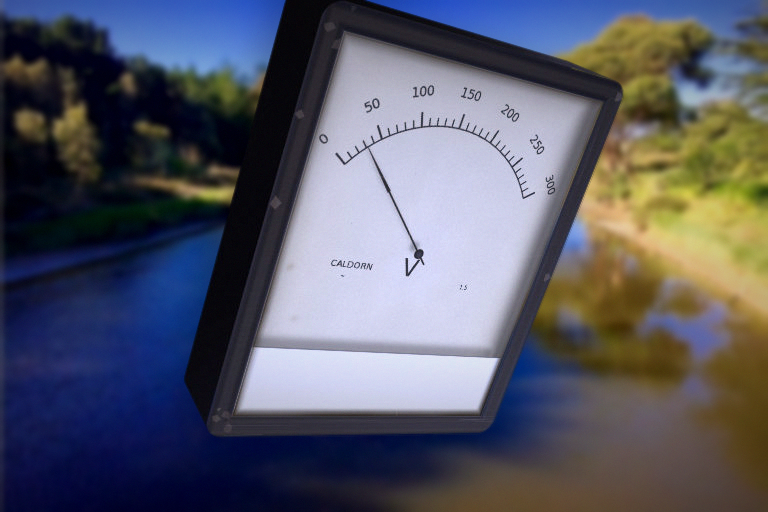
30 V
